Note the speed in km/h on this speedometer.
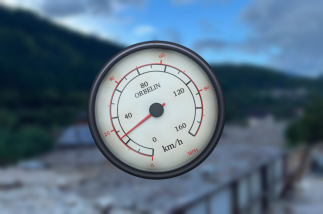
25 km/h
